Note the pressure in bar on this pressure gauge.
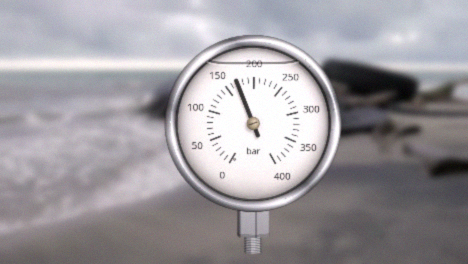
170 bar
